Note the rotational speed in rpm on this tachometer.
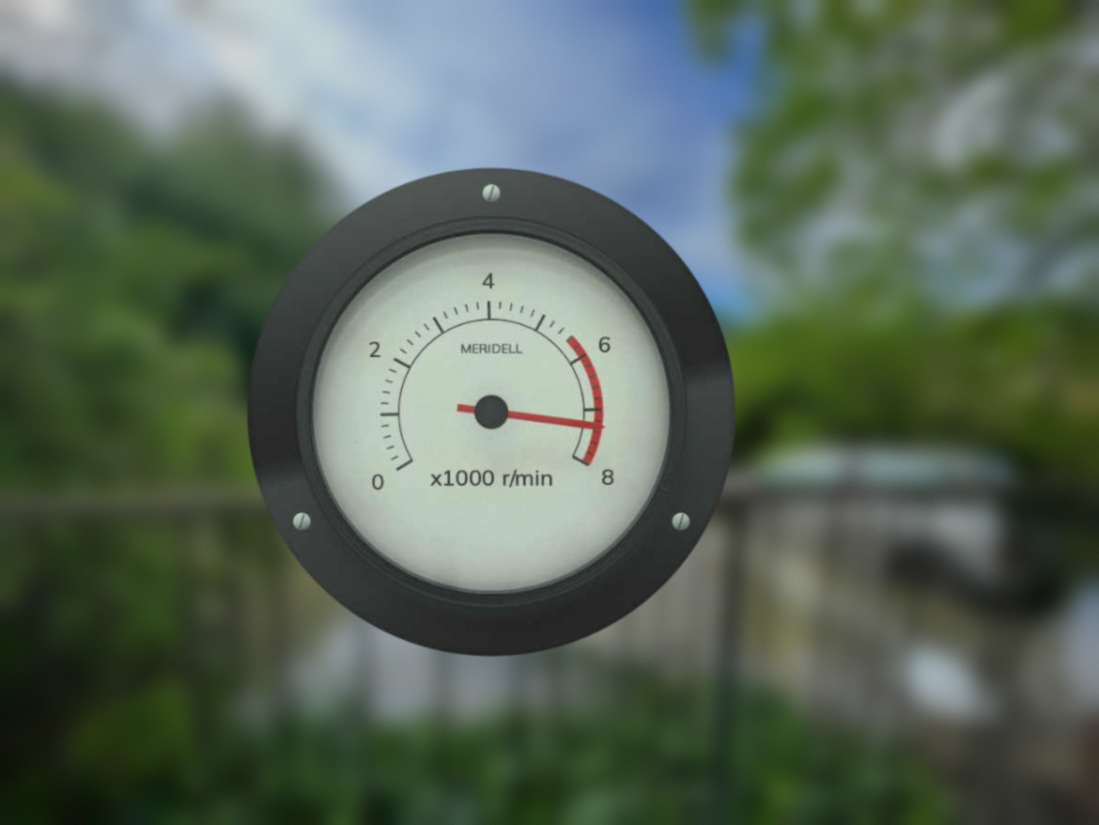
7300 rpm
